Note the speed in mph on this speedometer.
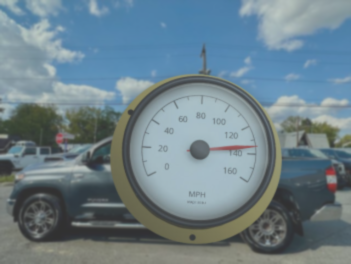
135 mph
